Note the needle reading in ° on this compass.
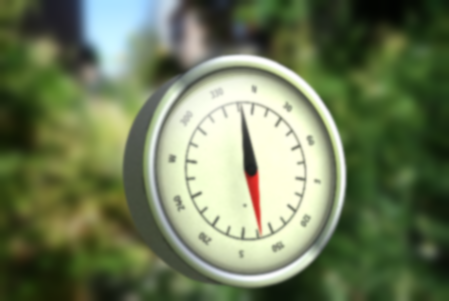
165 °
